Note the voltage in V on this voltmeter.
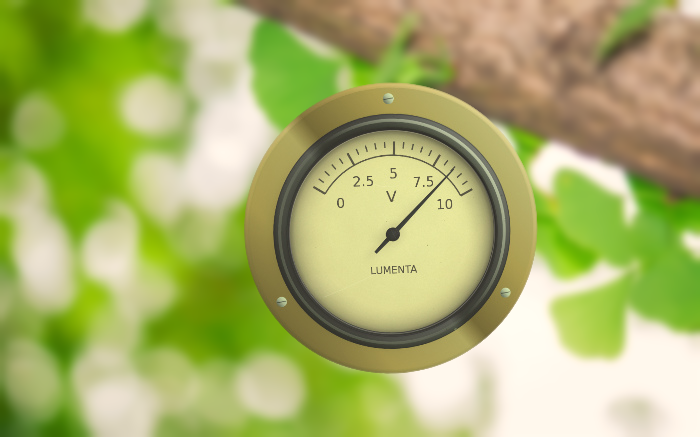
8.5 V
